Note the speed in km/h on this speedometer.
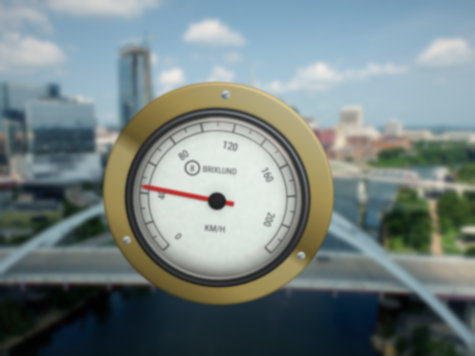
45 km/h
